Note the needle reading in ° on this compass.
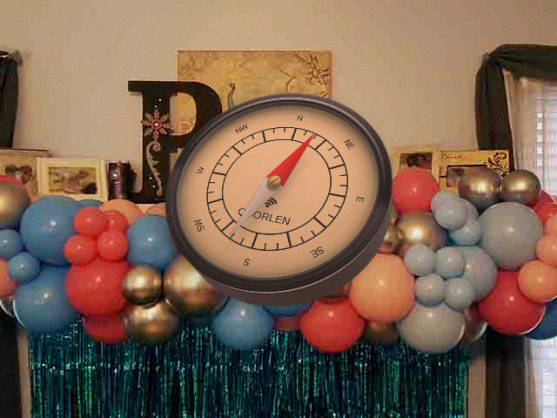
20 °
